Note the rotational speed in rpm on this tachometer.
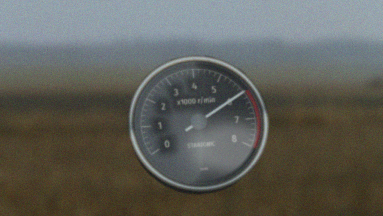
6000 rpm
